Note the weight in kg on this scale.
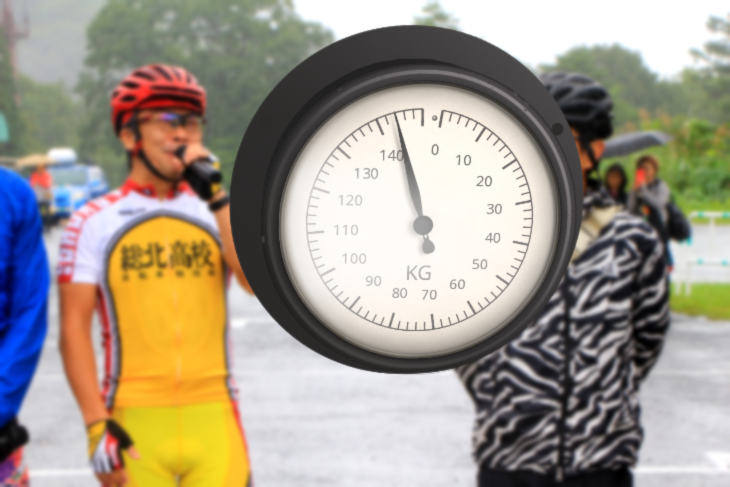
144 kg
